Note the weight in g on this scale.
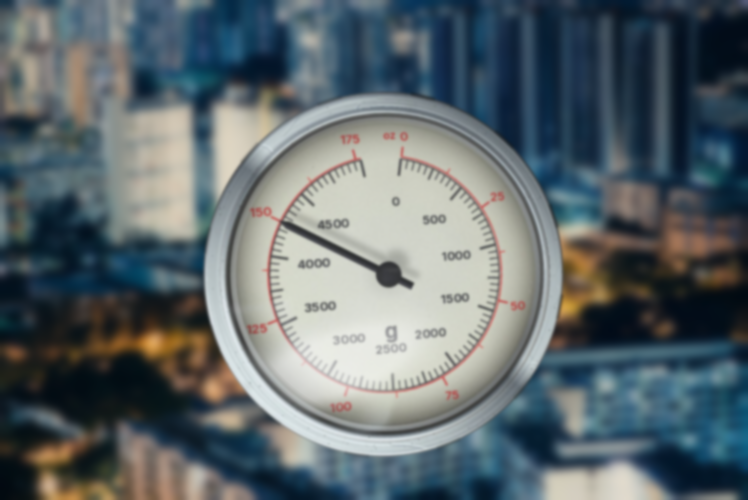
4250 g
